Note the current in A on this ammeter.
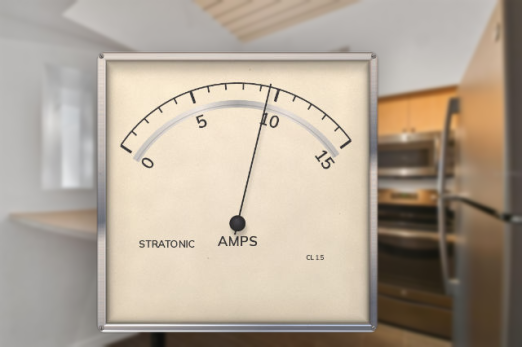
9.5 A
